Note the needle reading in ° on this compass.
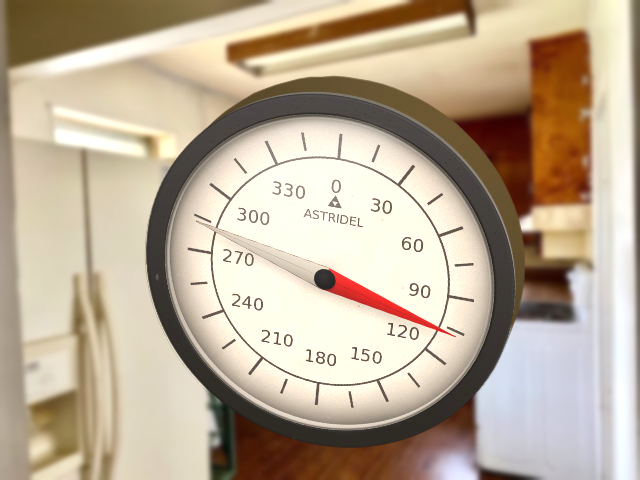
105 °
